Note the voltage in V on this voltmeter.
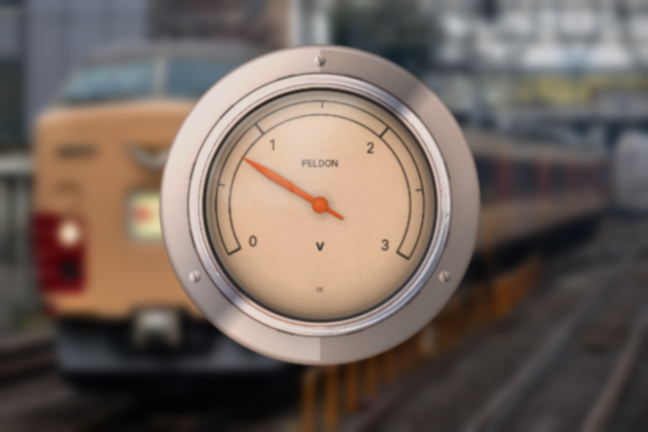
0.75 V
